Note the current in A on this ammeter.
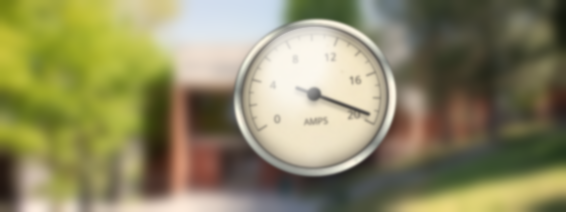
19.5 A
